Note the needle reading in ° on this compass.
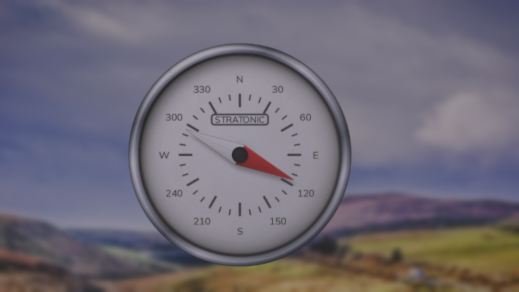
115 °
